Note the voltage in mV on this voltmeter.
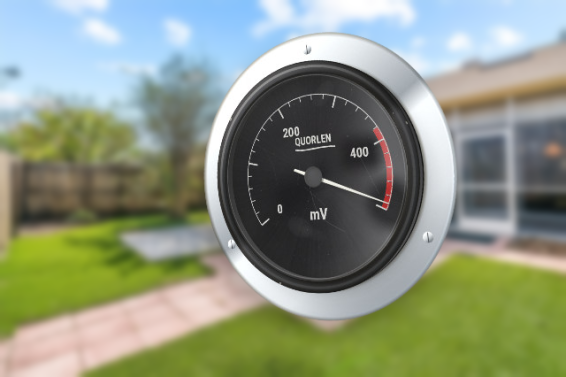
490 mV
